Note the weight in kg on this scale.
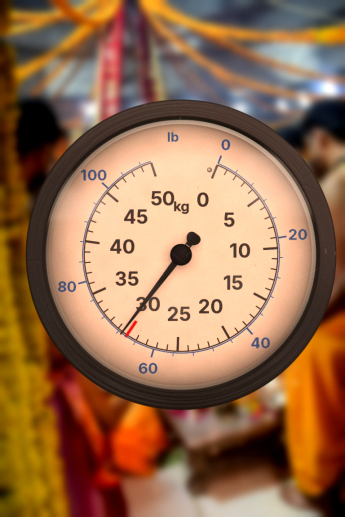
30.5 kg
